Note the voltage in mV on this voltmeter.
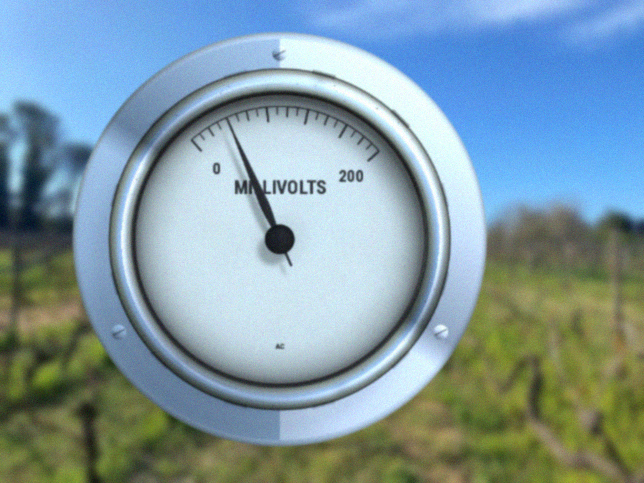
40 mV
